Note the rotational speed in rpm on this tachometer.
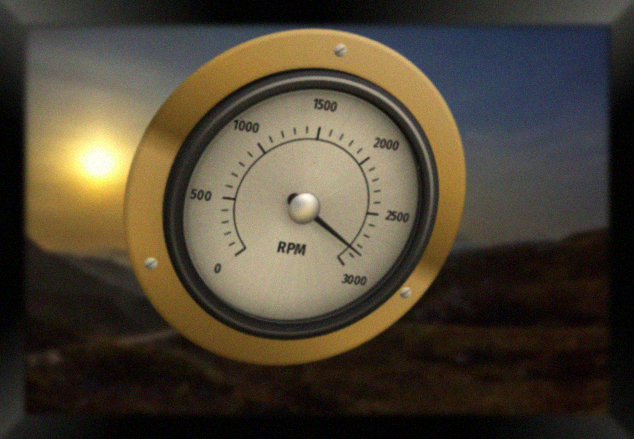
2850 rpm
